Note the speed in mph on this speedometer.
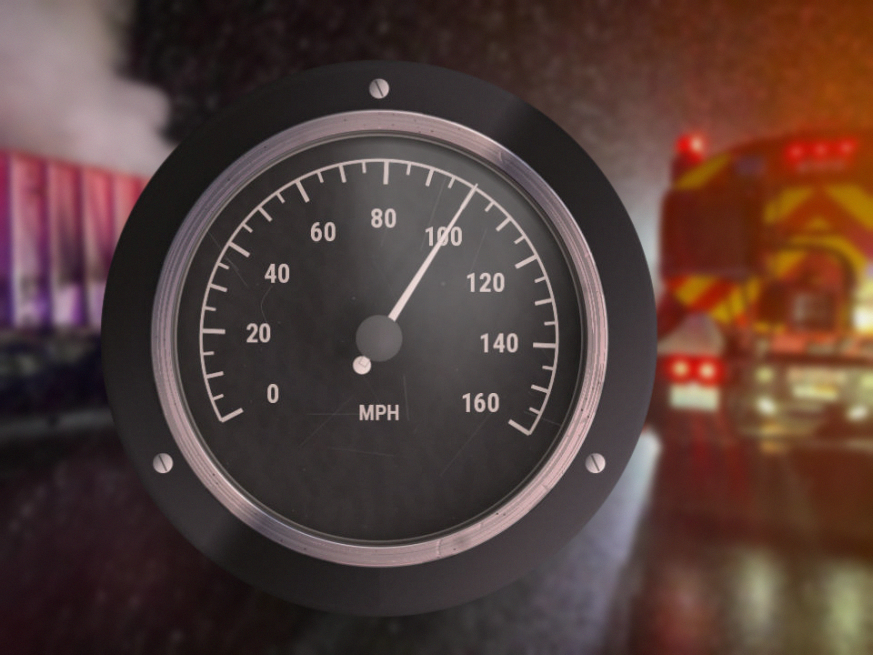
100 mph
